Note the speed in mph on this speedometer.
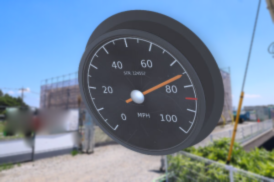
75 mph
